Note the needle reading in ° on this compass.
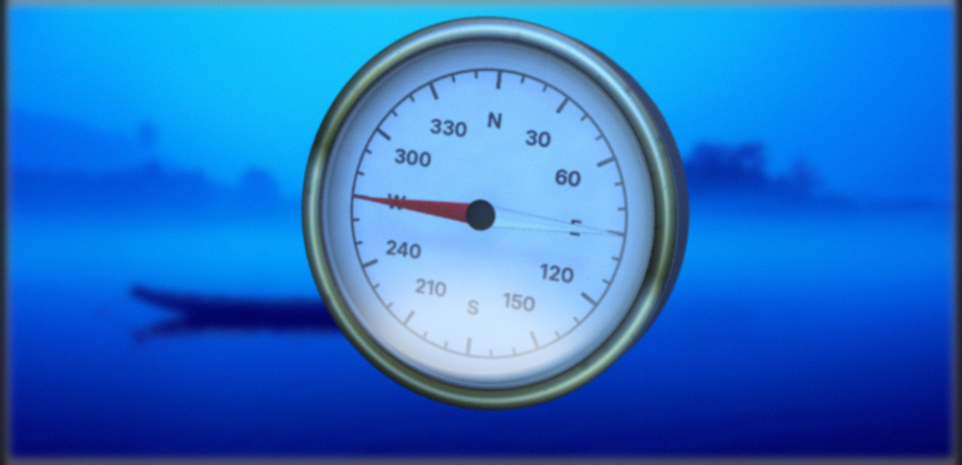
270 °
